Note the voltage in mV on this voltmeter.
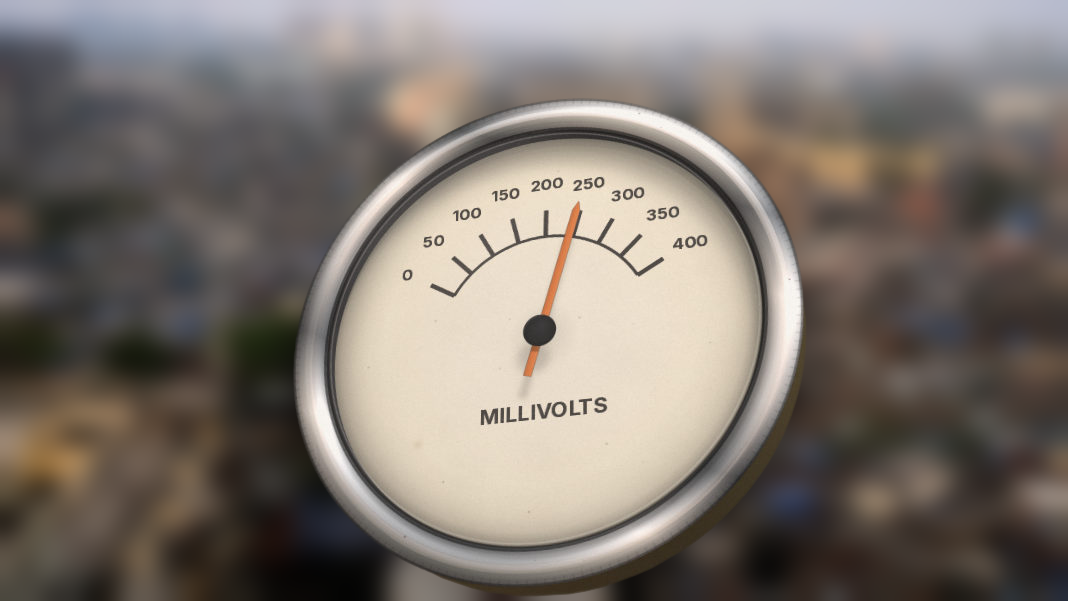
250 mV
